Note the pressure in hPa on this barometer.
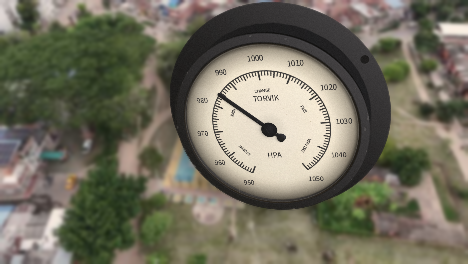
985 hPa
